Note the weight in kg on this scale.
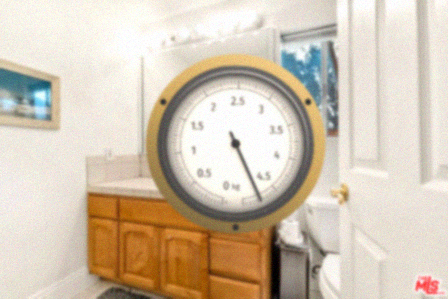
4.75 kg
